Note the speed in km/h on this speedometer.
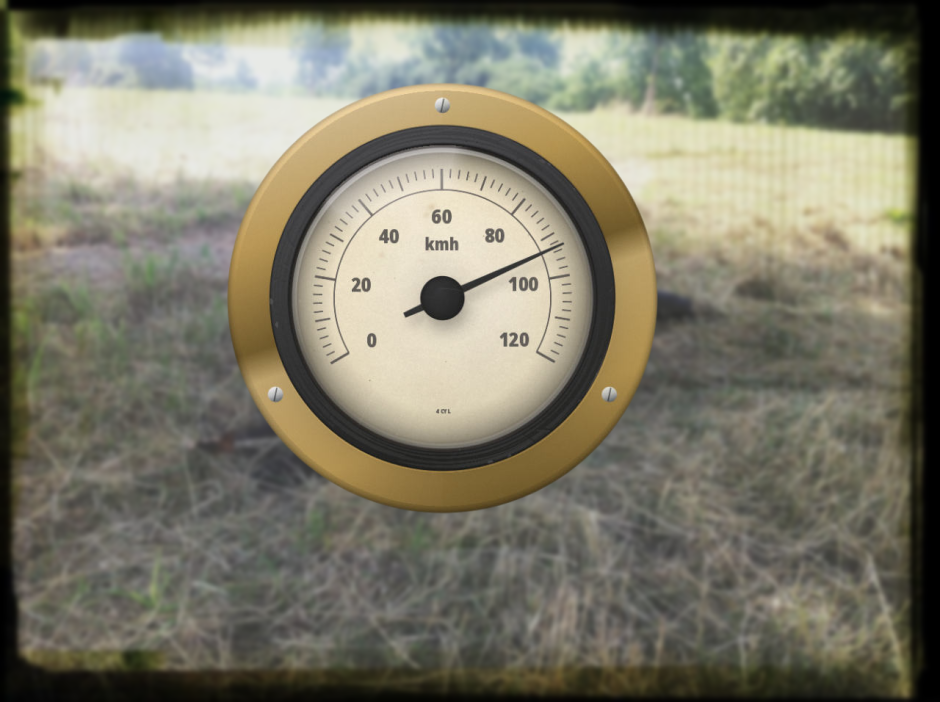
93 km/h
